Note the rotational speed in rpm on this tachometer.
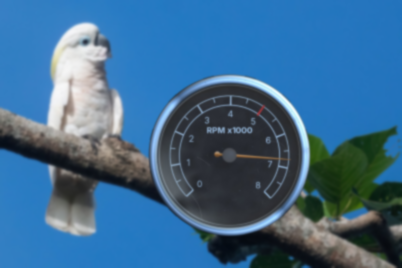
6750 rpm
